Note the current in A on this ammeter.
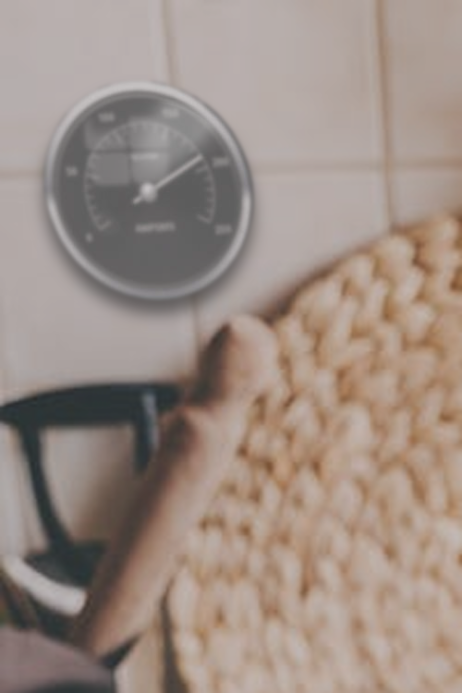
190 A
